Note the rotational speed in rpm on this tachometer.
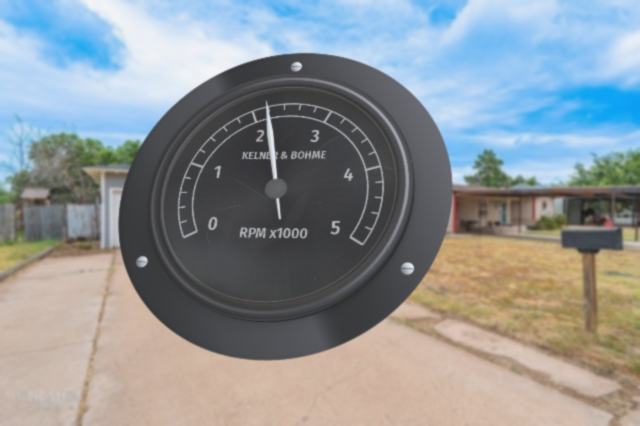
2200 rpm
